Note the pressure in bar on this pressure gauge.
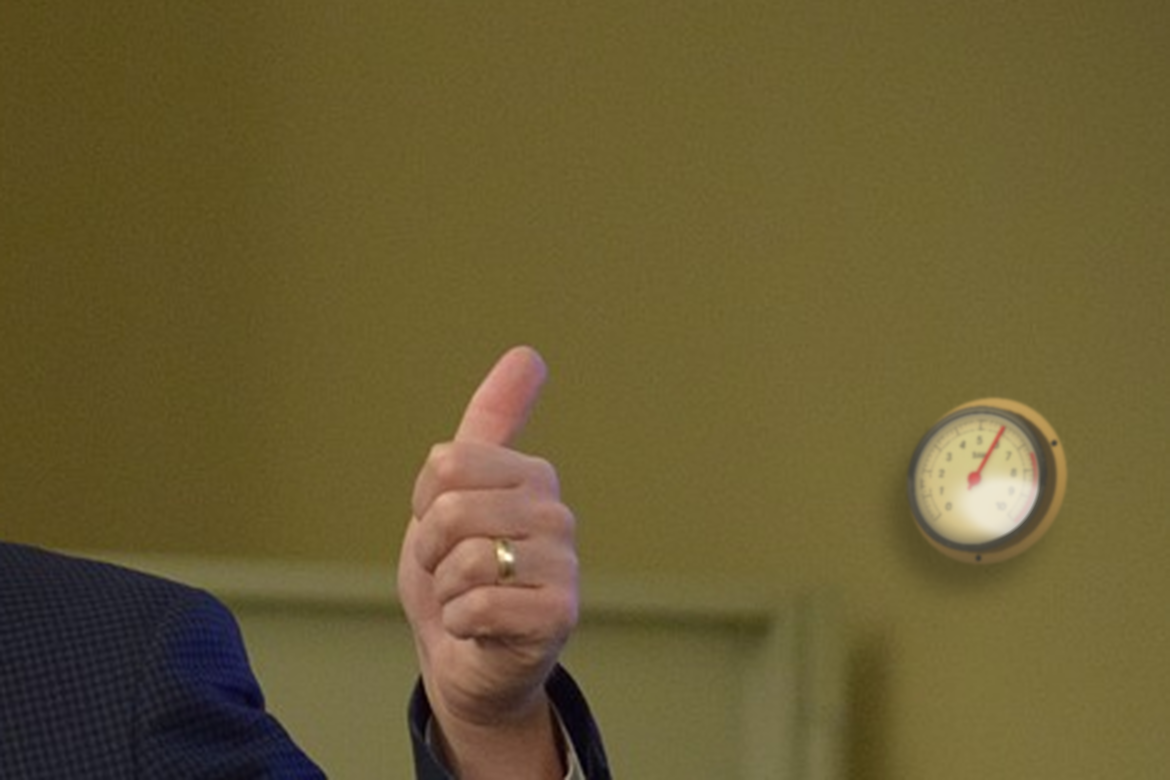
6 bar
